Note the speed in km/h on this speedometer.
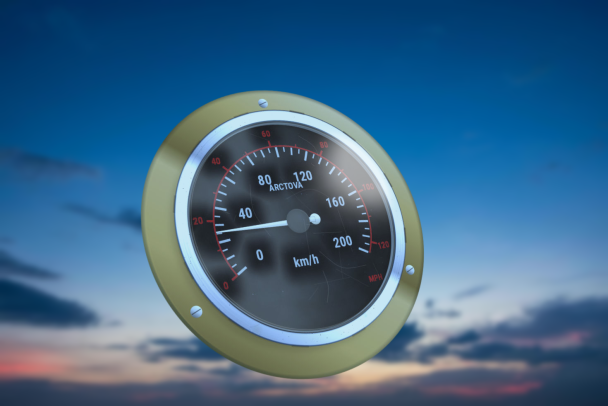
25 km/h
